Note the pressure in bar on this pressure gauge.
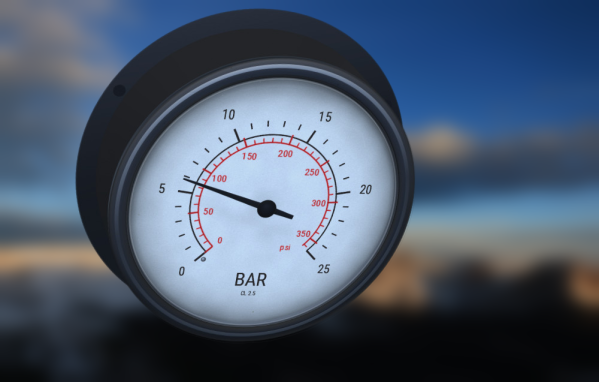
6 bar
